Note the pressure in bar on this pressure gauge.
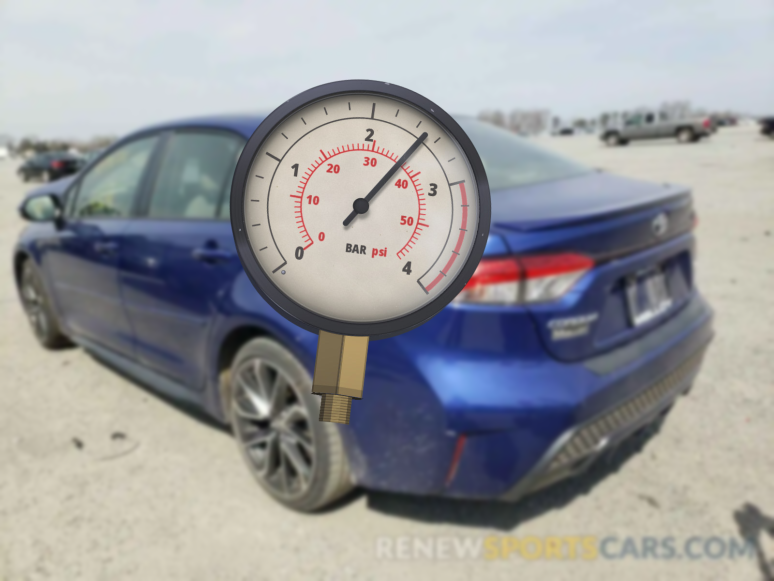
2.5 bar
